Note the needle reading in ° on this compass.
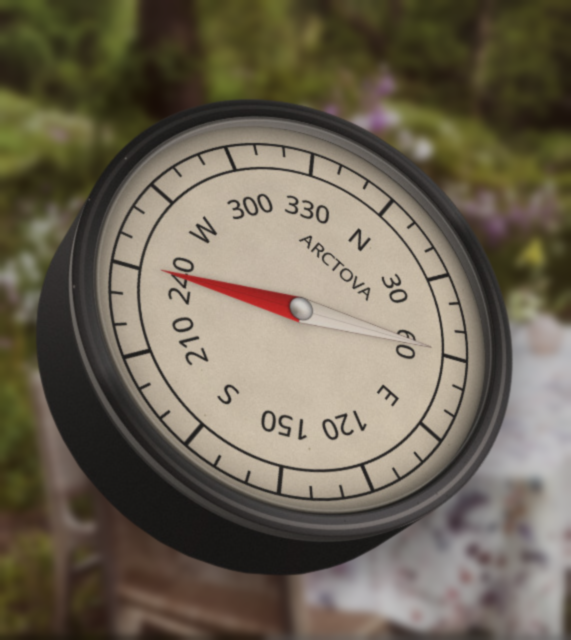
240 °
